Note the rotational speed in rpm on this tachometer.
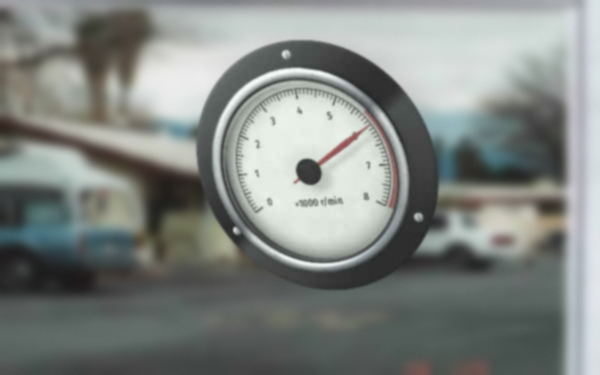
6000 rpm
